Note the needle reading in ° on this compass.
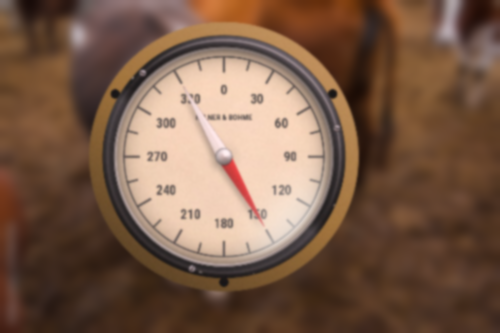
150 °
